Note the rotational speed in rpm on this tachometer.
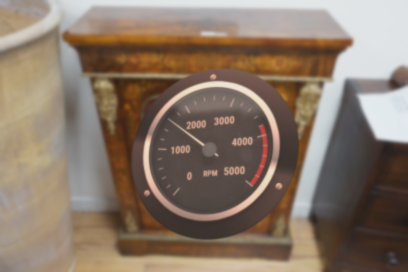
1600 rpm
